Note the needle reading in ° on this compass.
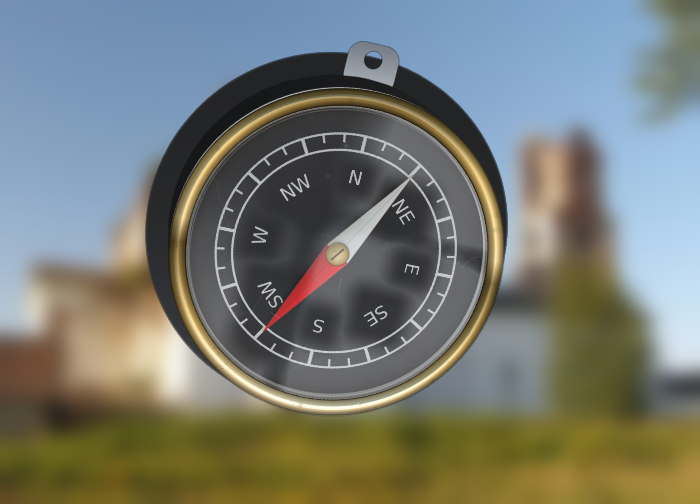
210 °
